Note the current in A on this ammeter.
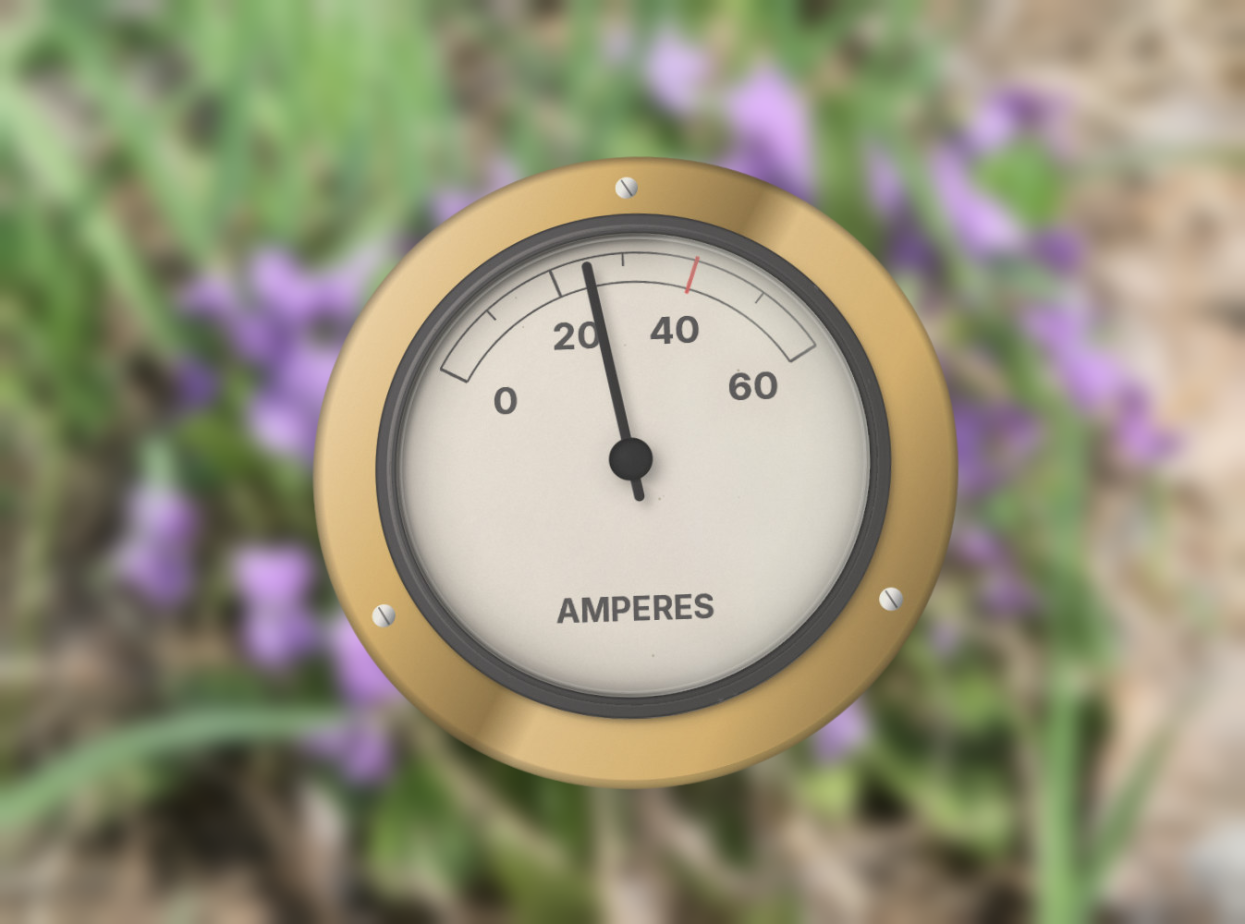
25 A
